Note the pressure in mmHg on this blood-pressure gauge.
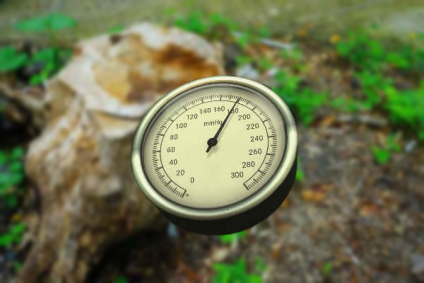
180 mmHg
